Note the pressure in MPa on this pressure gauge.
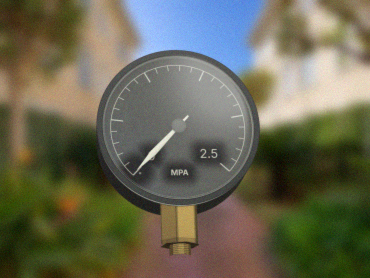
0 MPa
